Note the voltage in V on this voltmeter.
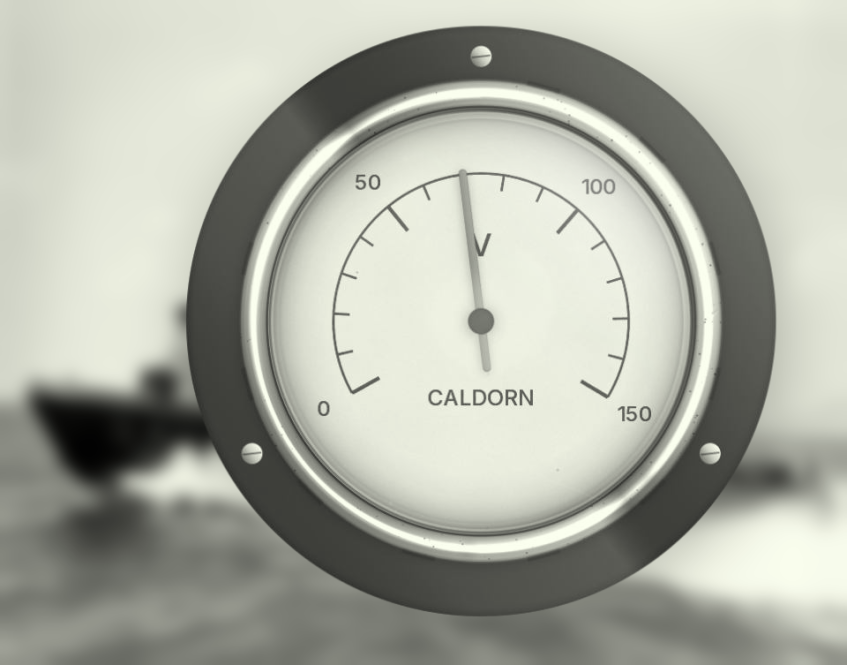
70 V
